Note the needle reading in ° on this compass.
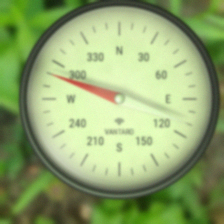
290 °
